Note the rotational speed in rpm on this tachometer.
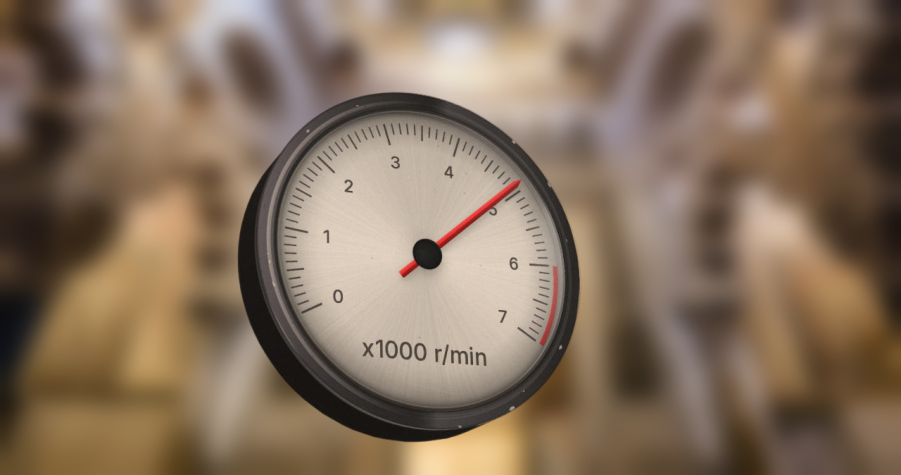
4900 rpm
